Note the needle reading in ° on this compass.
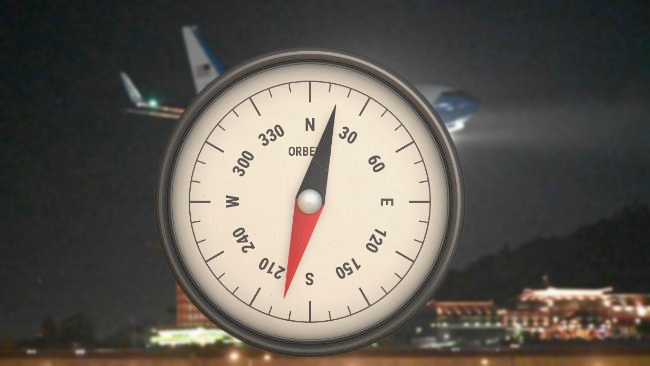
195 °
